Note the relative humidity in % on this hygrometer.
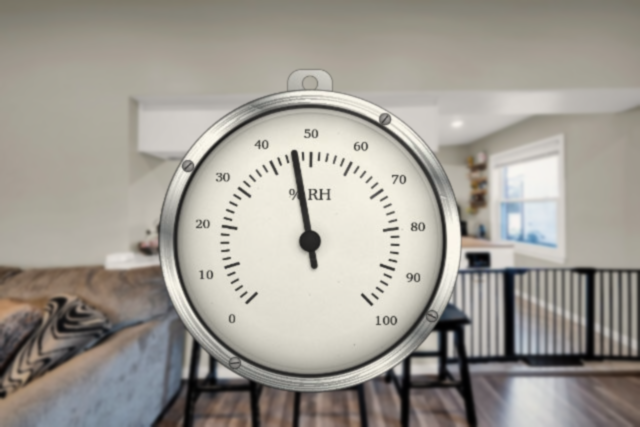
46 %
